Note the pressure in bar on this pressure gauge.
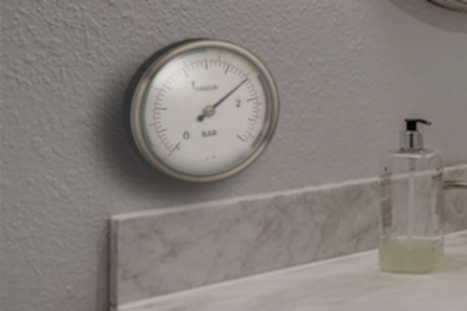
1.75 bar
